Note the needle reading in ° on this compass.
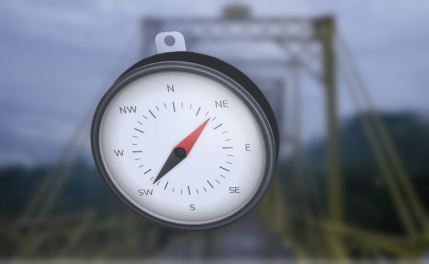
45 °
